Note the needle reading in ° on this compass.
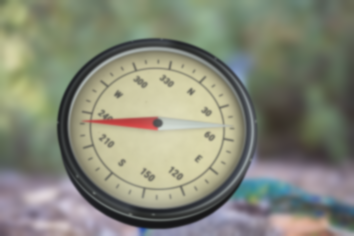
230 °
